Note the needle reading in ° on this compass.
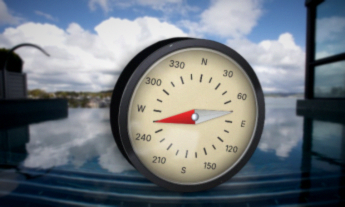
255 °
